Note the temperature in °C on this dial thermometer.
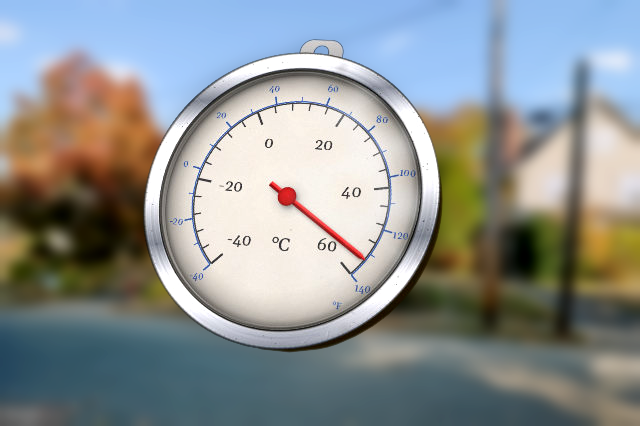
56 °C
